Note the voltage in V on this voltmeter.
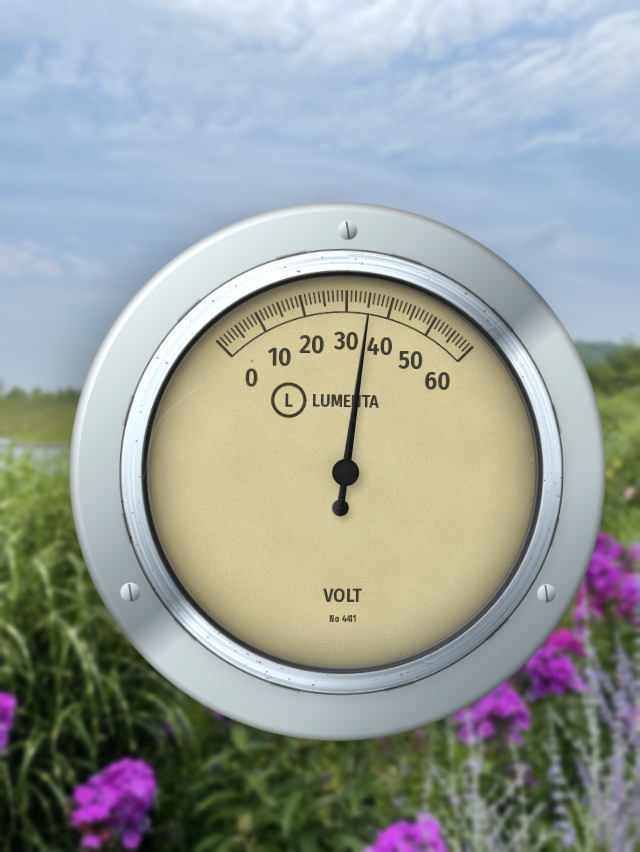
35 V
